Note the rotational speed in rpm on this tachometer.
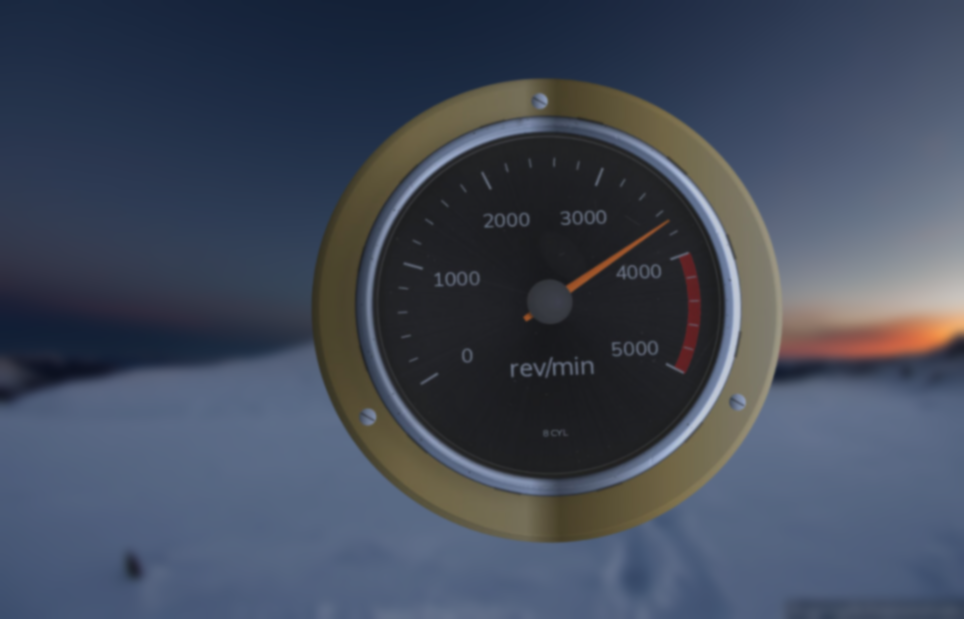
3700 rpm
